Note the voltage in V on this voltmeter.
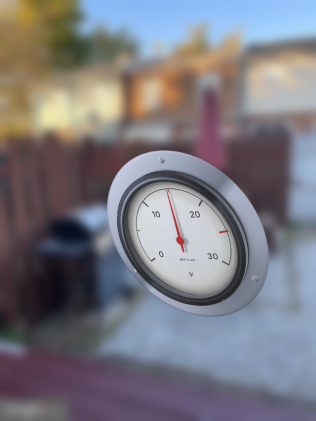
15 V
